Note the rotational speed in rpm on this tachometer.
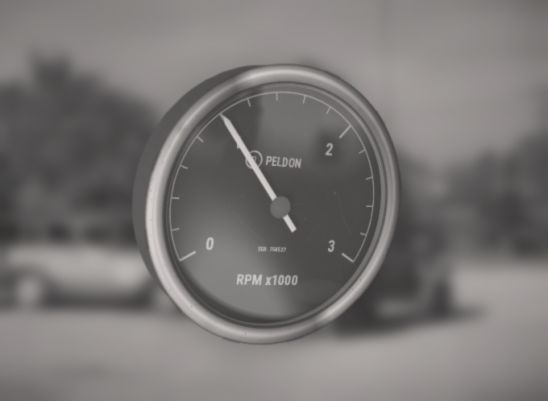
1000 rpm
